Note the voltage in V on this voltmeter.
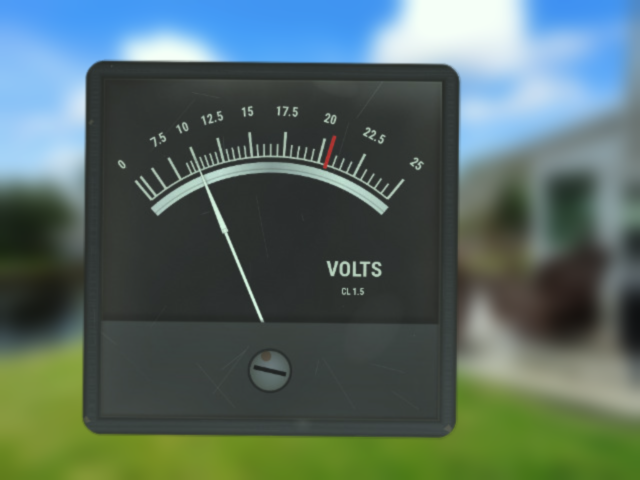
10 V
